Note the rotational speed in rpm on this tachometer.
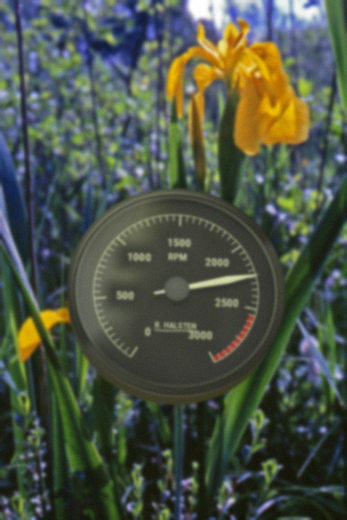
2250 rpm
